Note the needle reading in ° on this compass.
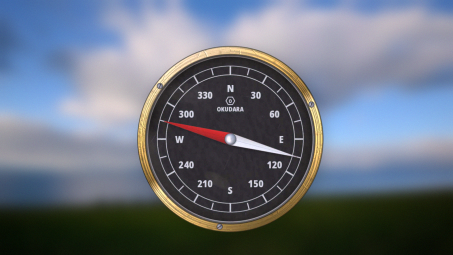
285 °
